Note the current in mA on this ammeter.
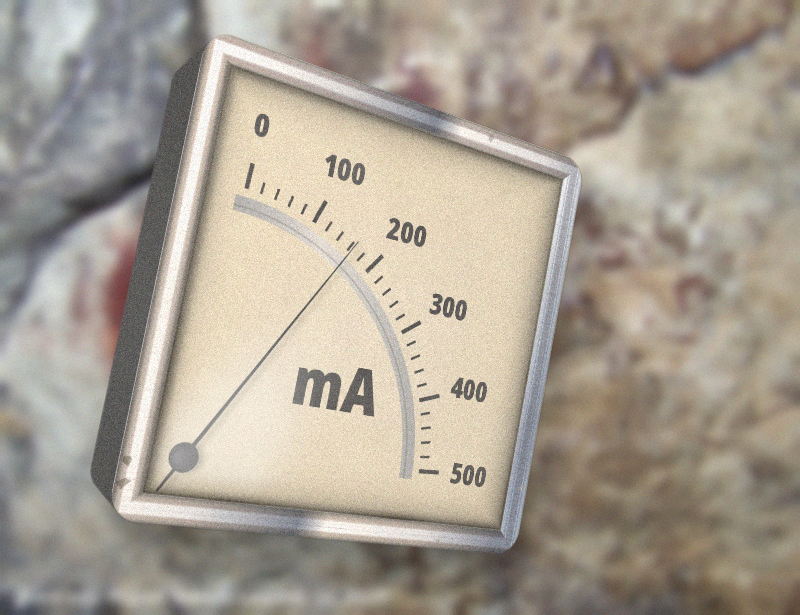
160 mA
